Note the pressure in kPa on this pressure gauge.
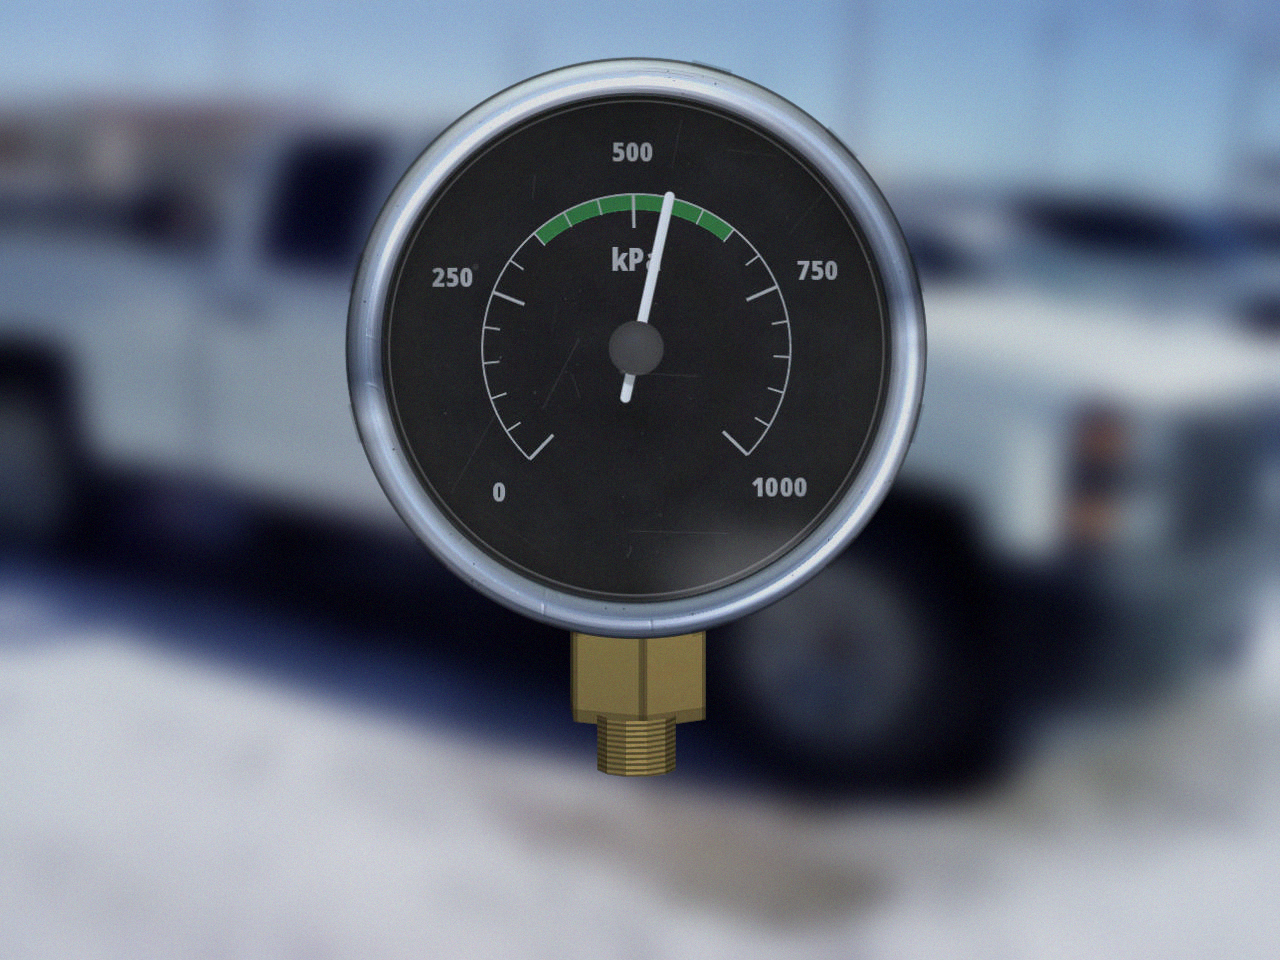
550 kPa
